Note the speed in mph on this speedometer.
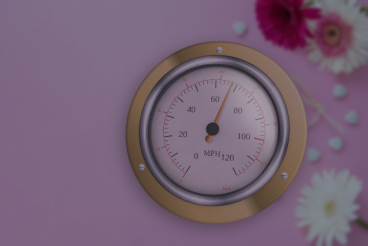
68 mph
